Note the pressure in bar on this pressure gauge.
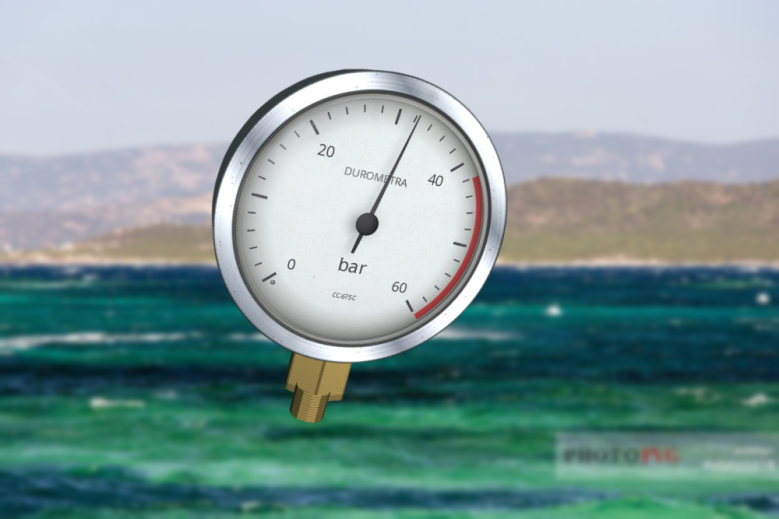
32 bar
